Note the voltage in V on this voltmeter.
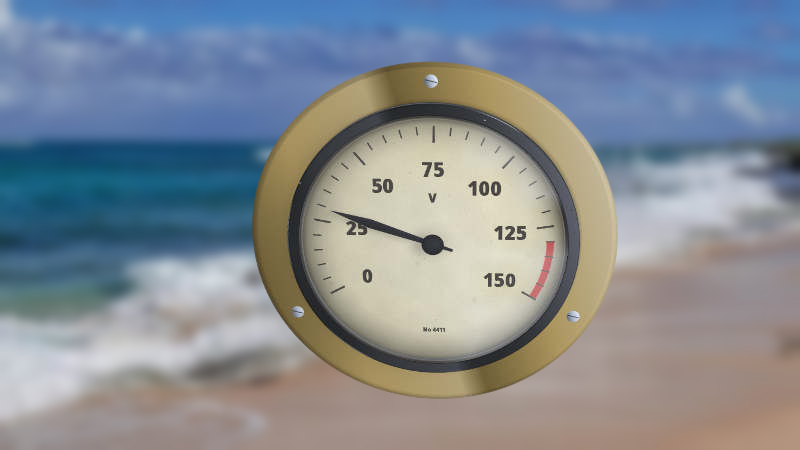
30 V
